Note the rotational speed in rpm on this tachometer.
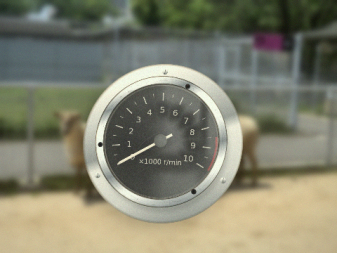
0 rpm
